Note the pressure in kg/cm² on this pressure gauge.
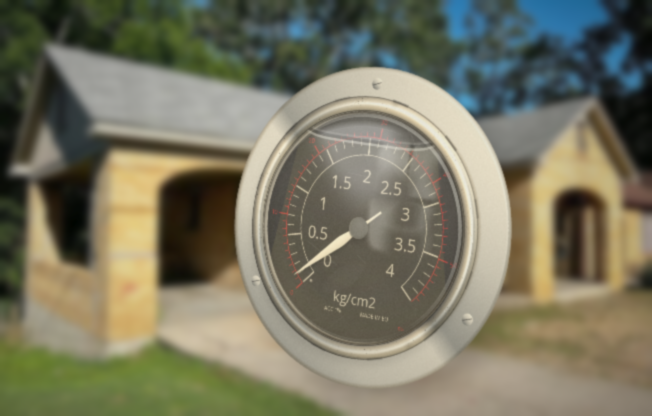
0.1 kg/cm²
